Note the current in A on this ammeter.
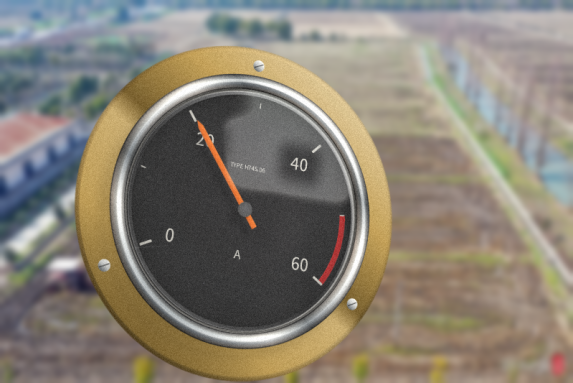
20 A
